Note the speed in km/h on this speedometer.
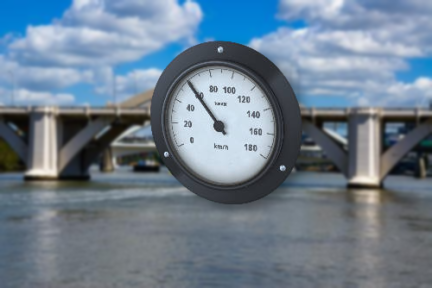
60 km/h
